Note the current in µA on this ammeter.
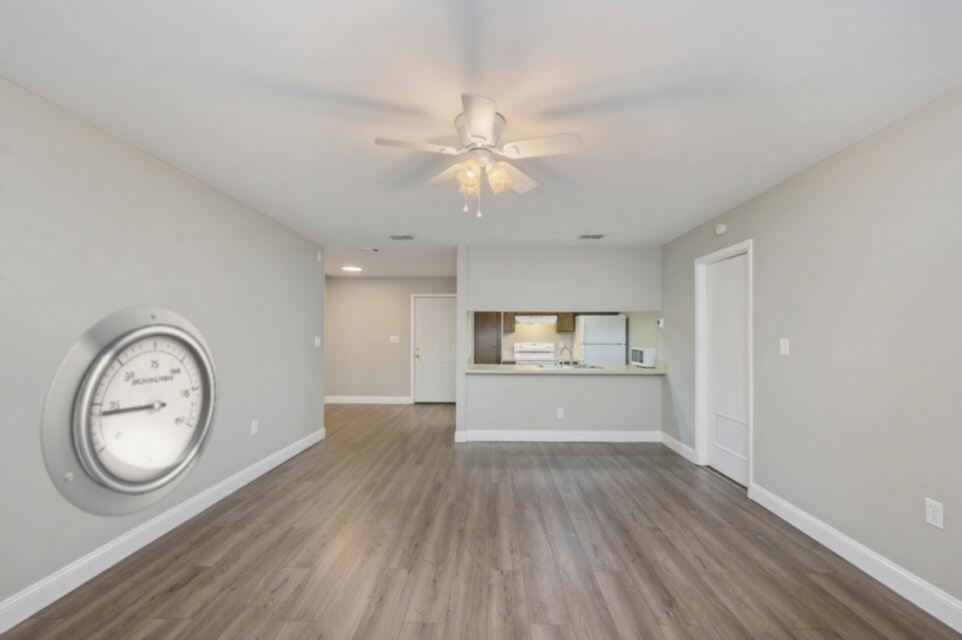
20 µA
